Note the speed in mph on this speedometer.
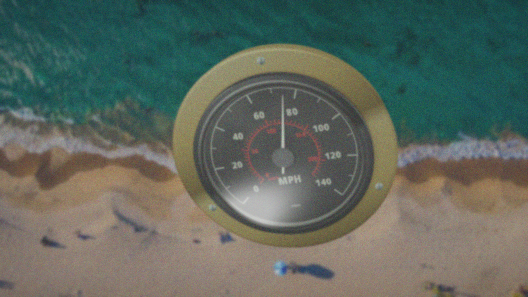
75 mph
